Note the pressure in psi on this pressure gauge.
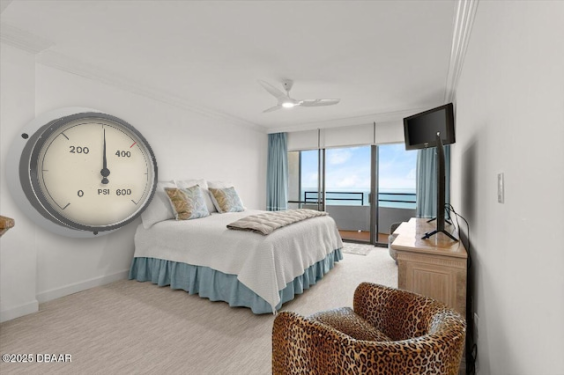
300 psi
